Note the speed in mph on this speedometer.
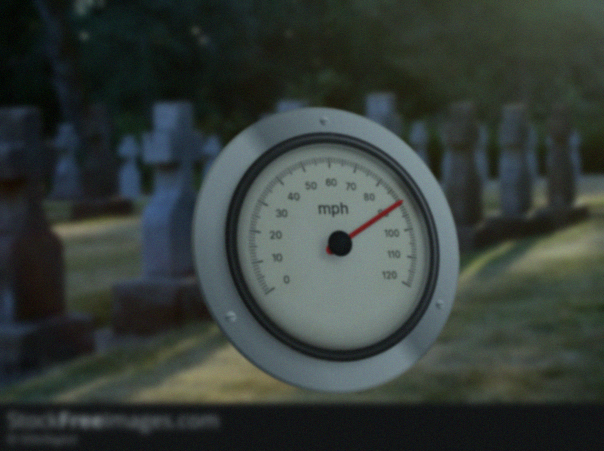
90 mph
